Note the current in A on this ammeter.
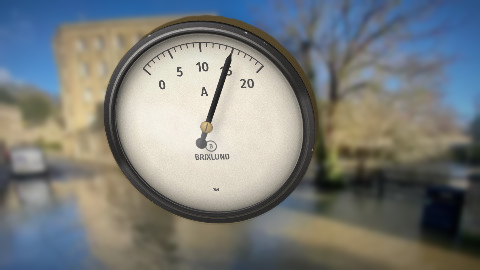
15 A
